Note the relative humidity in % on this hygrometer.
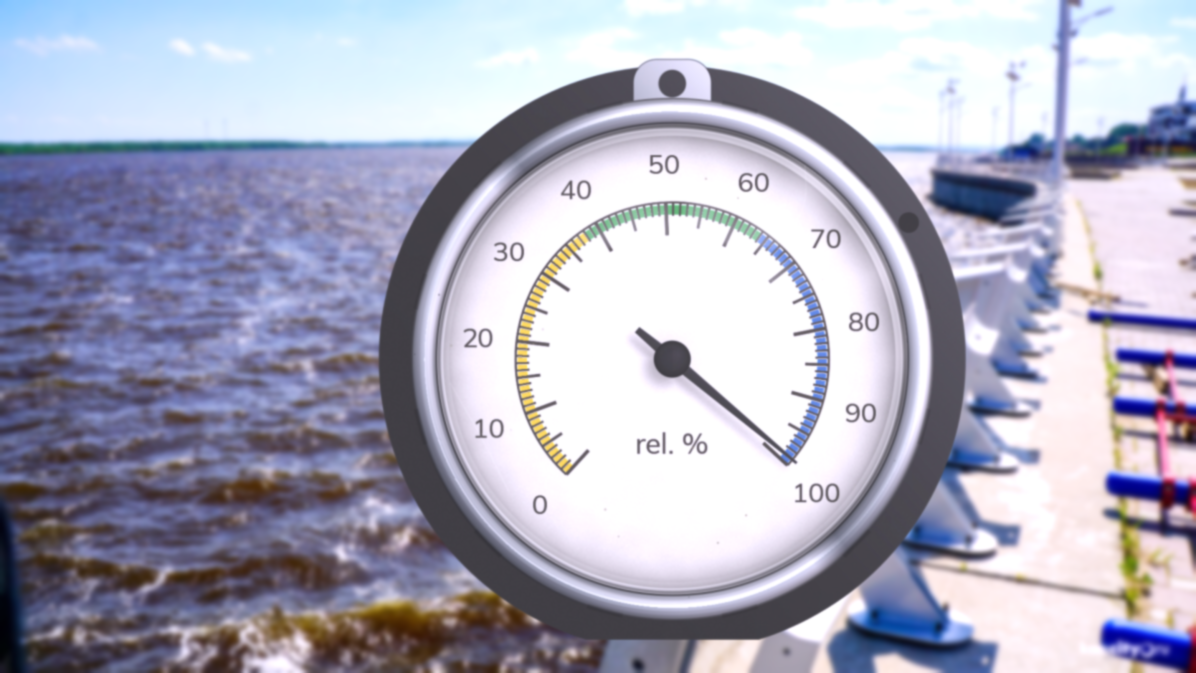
99 %
